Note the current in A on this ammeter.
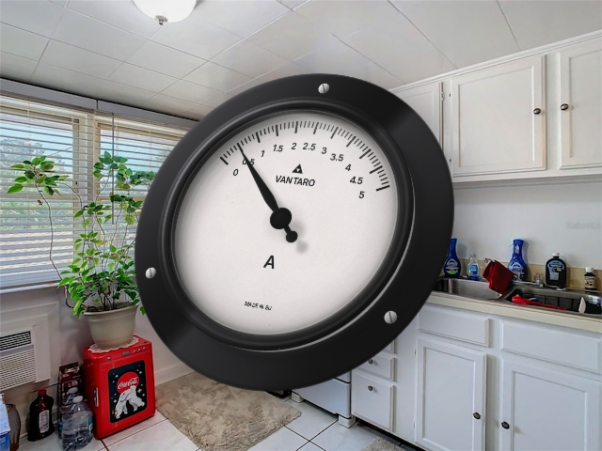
0.5 A
